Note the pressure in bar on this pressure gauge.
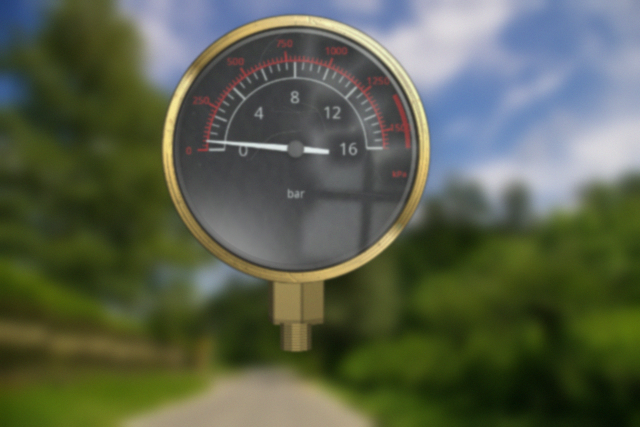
0.5 bar
